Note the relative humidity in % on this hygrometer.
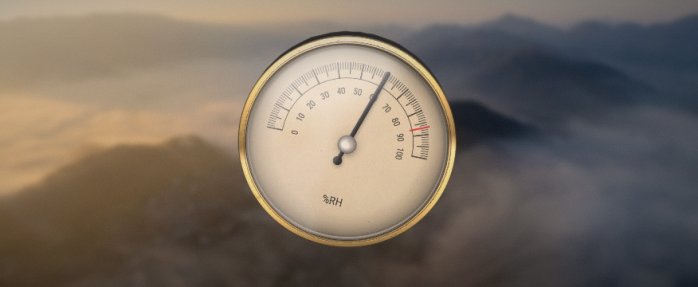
60 %
